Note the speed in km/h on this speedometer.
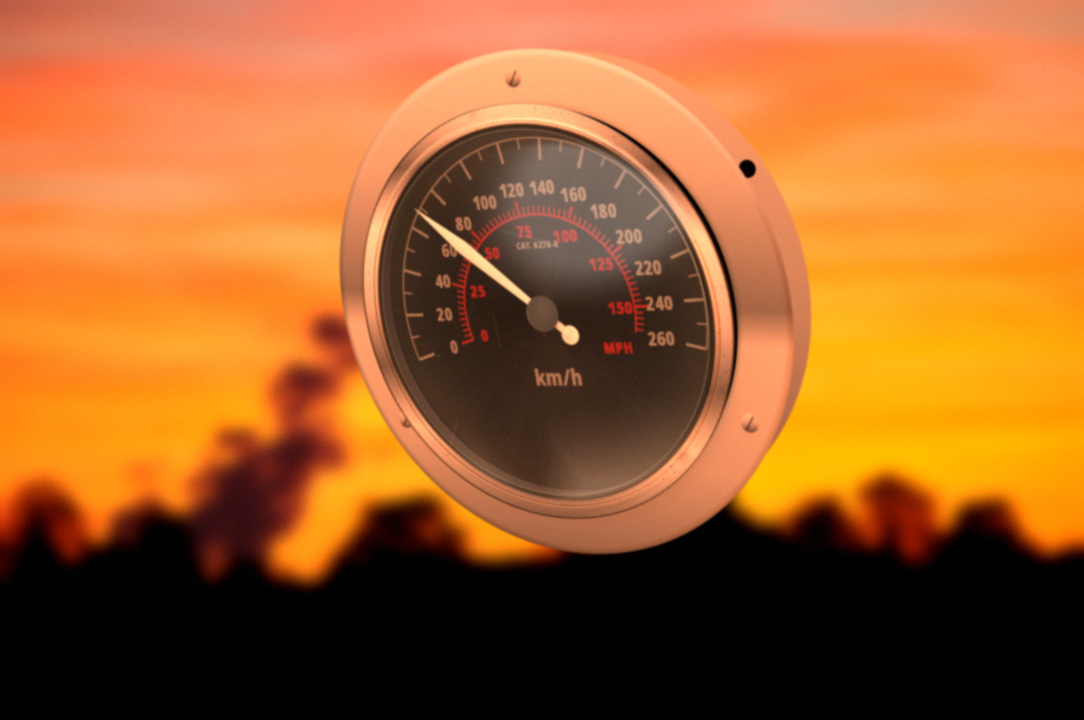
70 km/h
